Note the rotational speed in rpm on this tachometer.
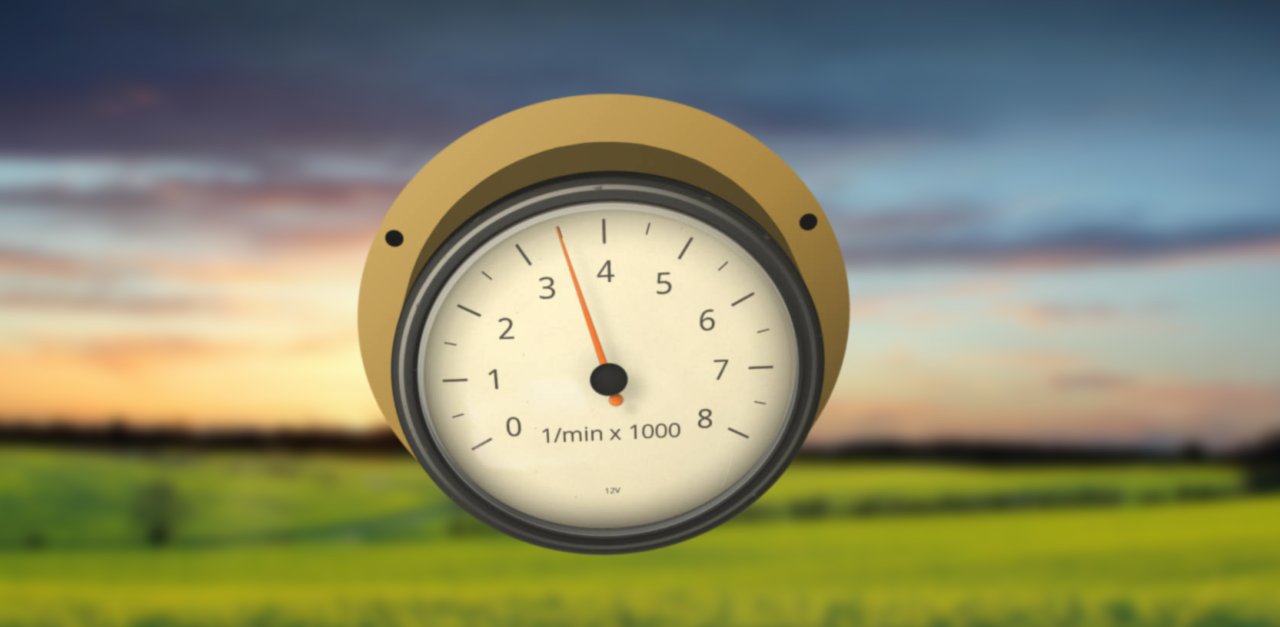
3500 rpm
